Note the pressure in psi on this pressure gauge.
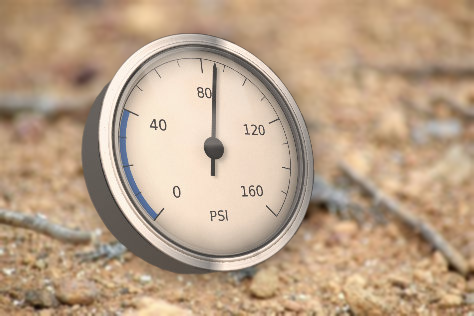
85 psi
